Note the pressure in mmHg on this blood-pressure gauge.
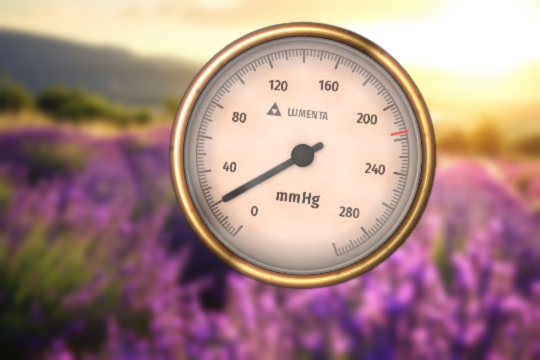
20 mmHg
